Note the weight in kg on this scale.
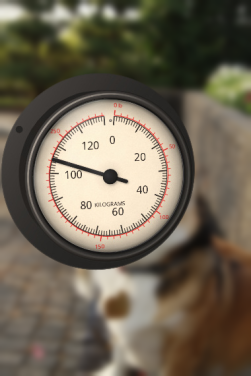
105 kg
